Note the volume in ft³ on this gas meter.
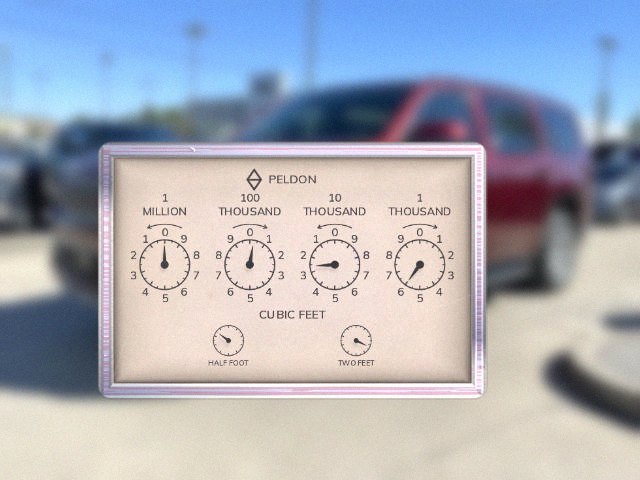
2600 ft³
